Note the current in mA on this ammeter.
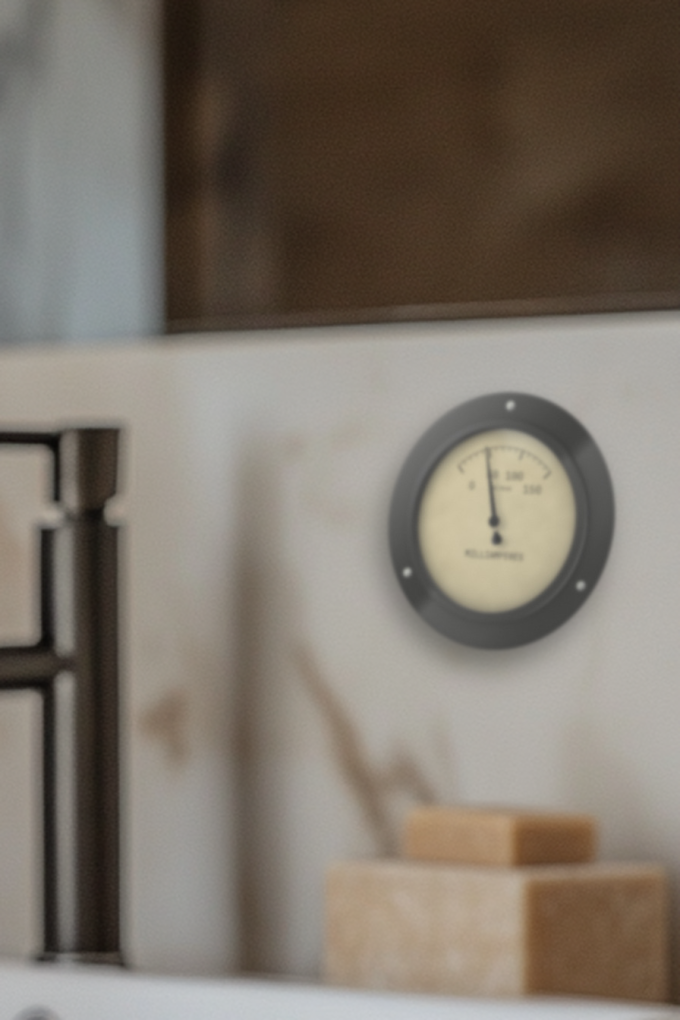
50 mA
